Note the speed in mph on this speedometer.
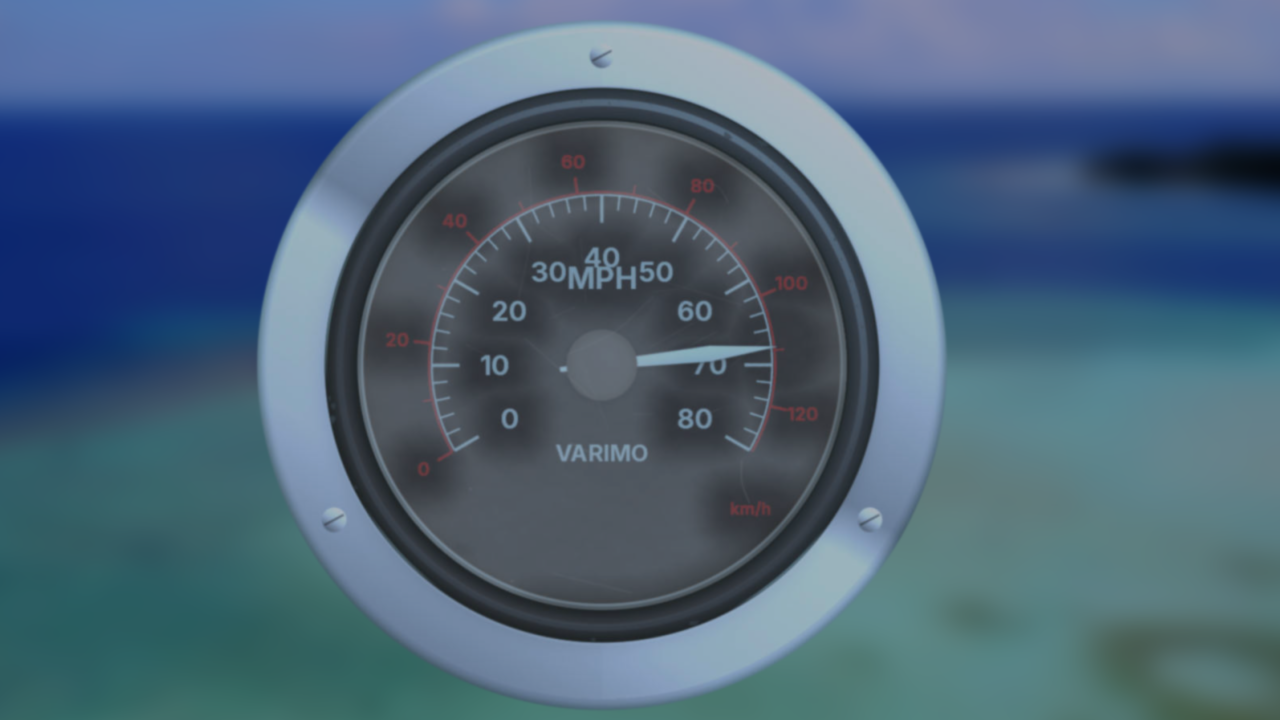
68 mph
